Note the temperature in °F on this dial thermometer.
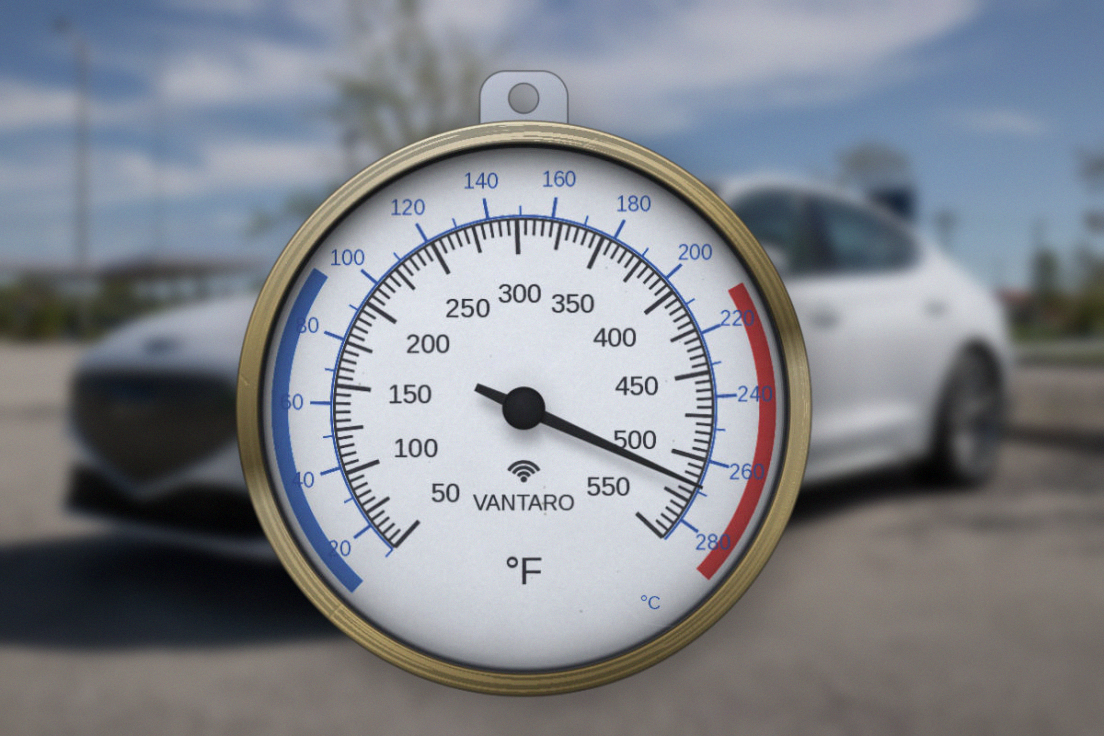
515 °F
